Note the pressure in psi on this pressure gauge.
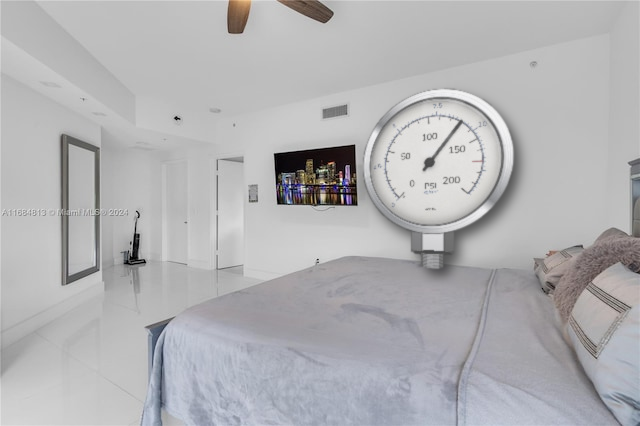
130 psi
